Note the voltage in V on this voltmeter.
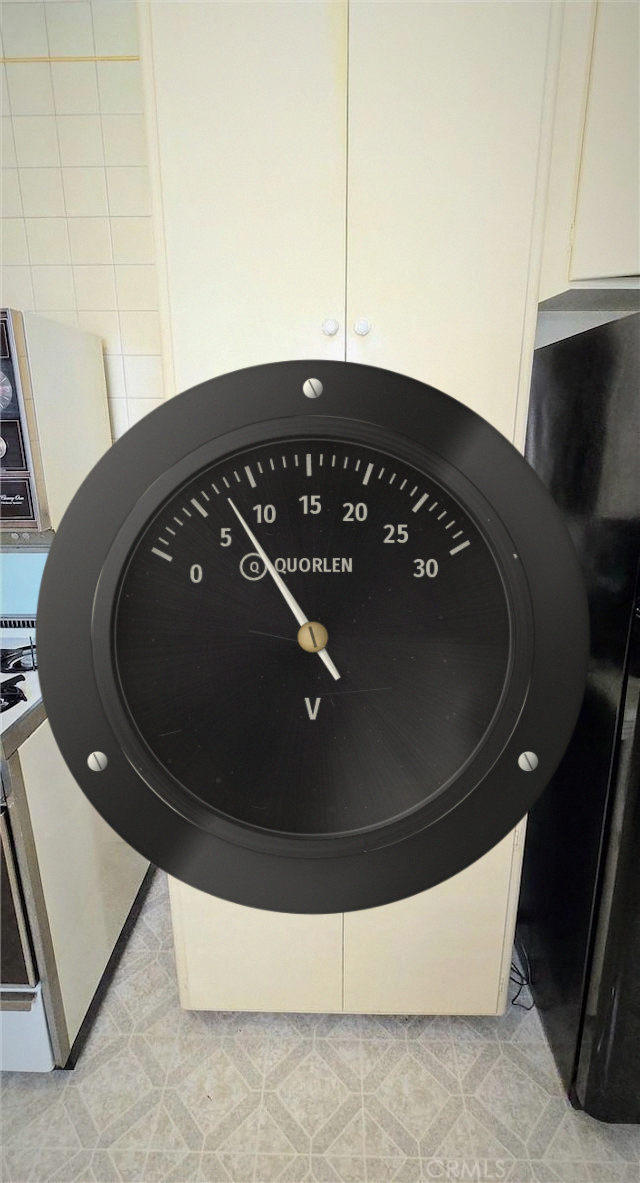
7.5 V
